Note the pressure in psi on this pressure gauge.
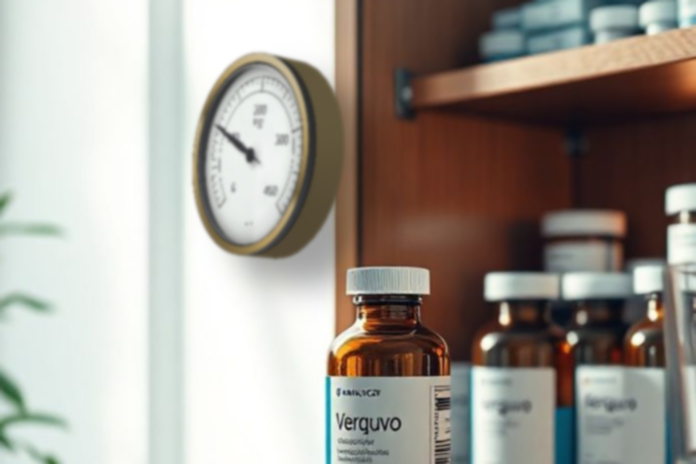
100 psi
